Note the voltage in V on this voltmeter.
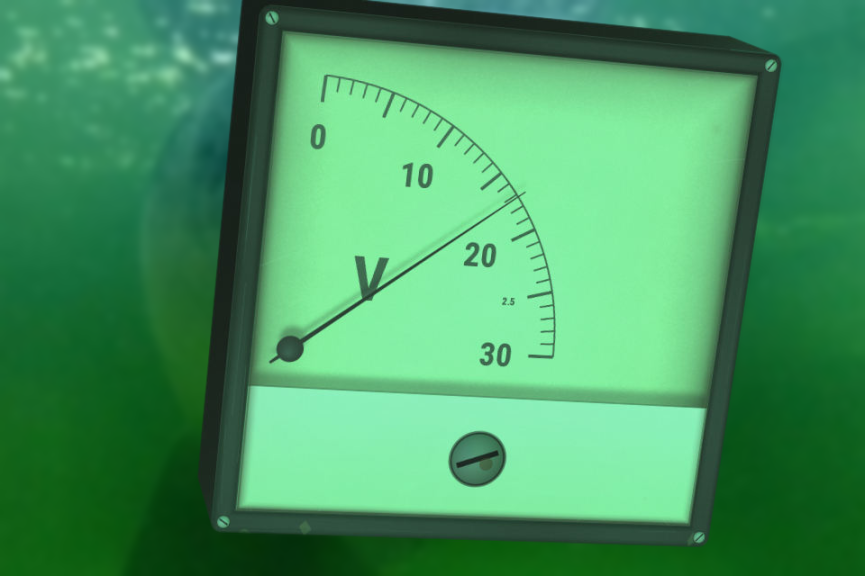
17 V
